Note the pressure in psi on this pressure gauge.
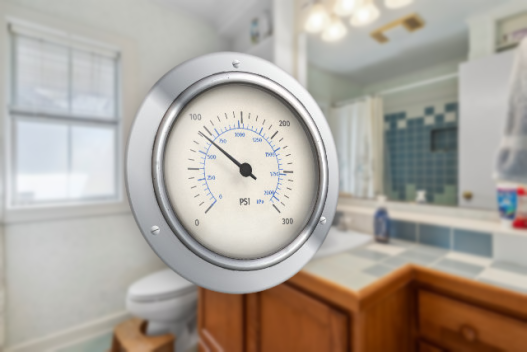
90 psi
